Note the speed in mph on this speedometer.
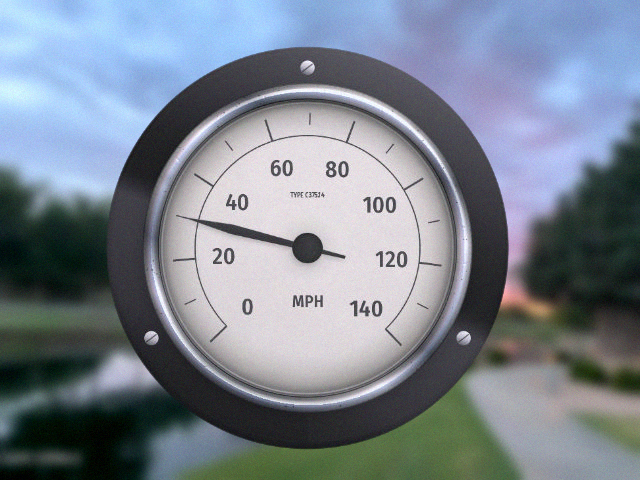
30 mph
